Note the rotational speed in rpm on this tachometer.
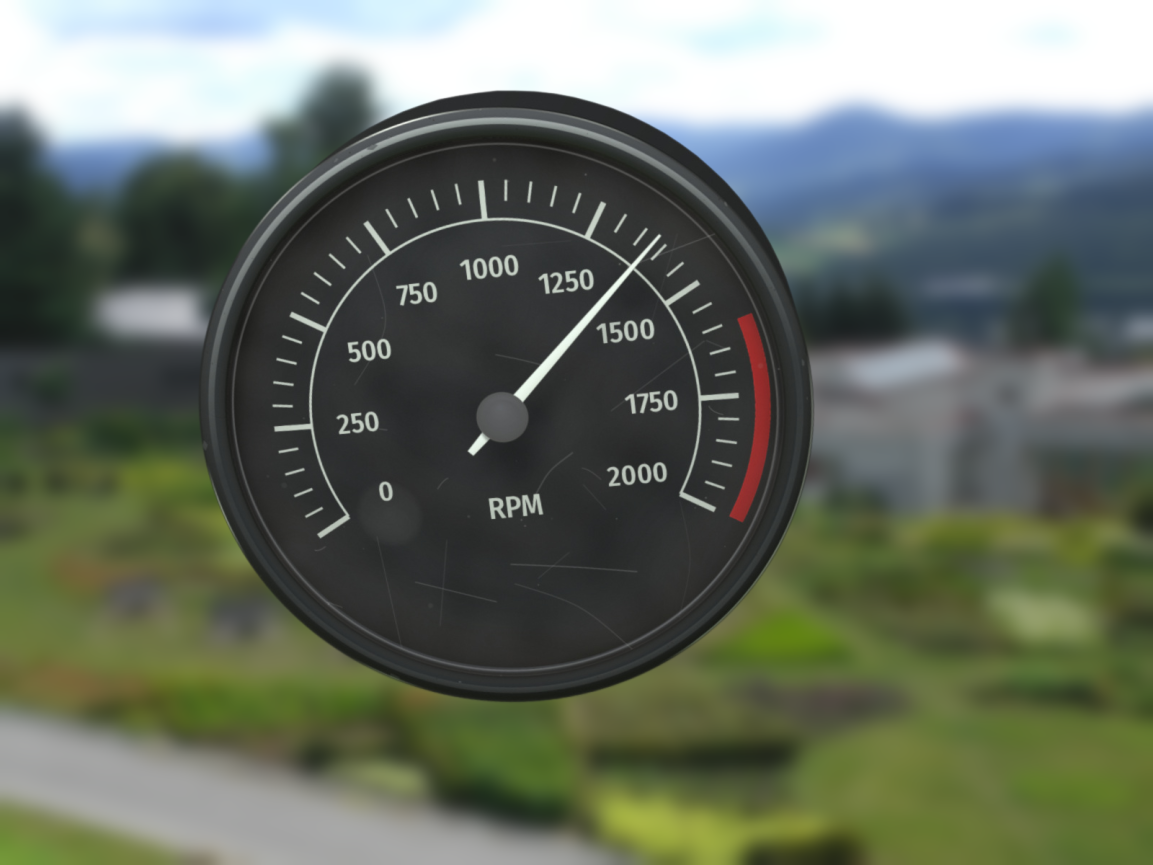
1375 rpm
